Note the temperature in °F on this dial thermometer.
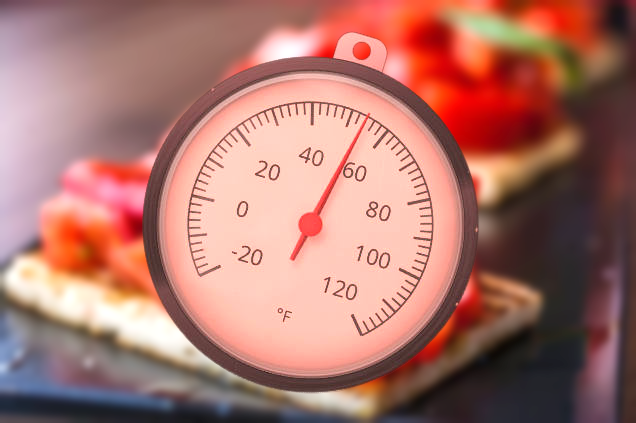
54 °F
